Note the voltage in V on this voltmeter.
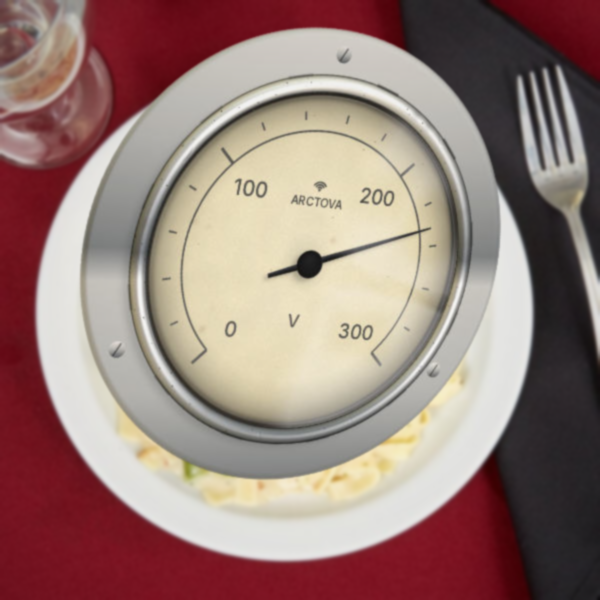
230 V
